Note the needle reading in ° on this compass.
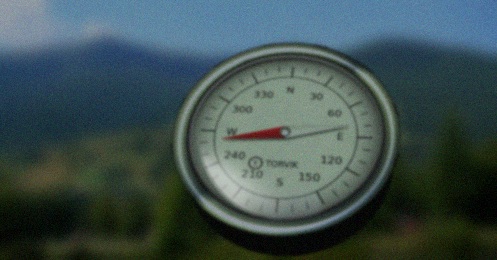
260 °
